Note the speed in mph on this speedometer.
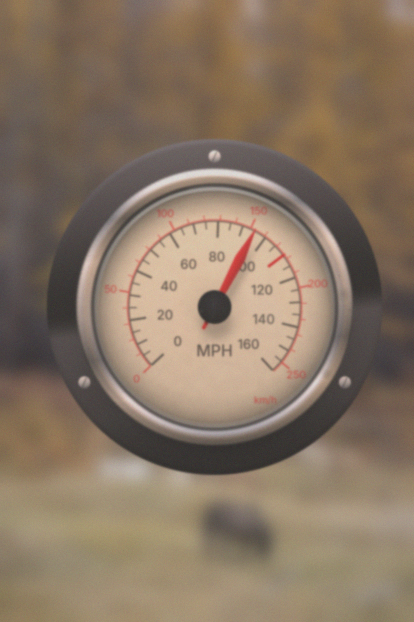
95 mph
